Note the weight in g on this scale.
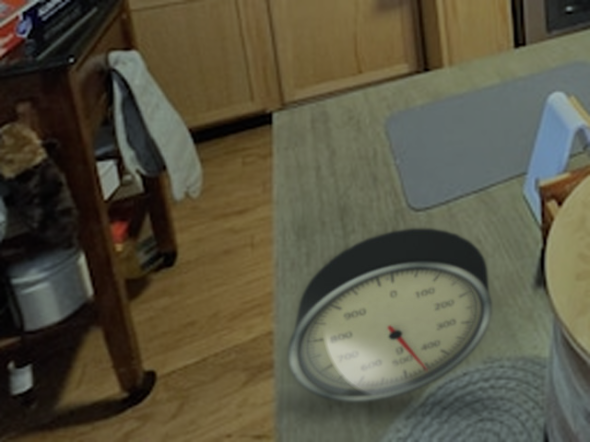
450 g
